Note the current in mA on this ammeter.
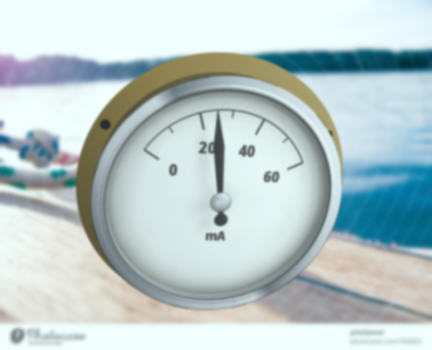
25 mA
